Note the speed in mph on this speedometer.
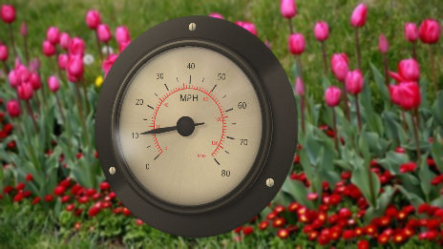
10 mph
